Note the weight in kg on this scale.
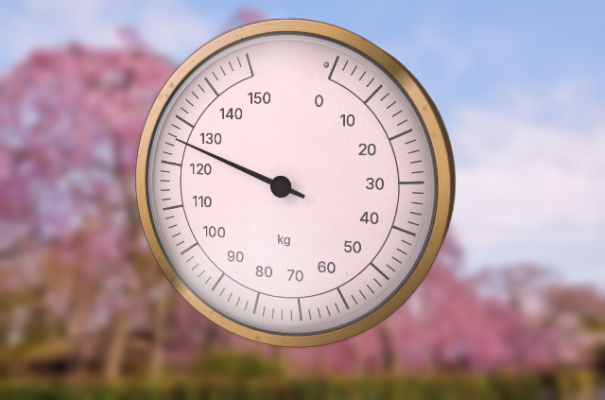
126 kg
